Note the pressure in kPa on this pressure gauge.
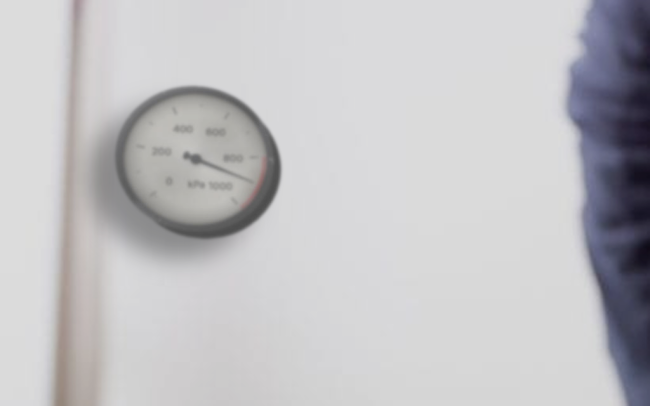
900 kPa
